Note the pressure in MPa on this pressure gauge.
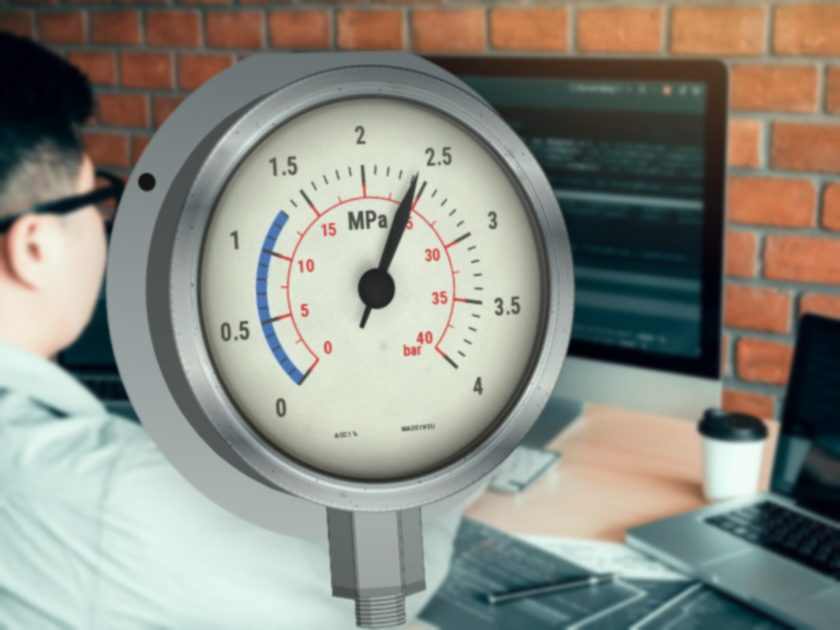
2.4 MPa
